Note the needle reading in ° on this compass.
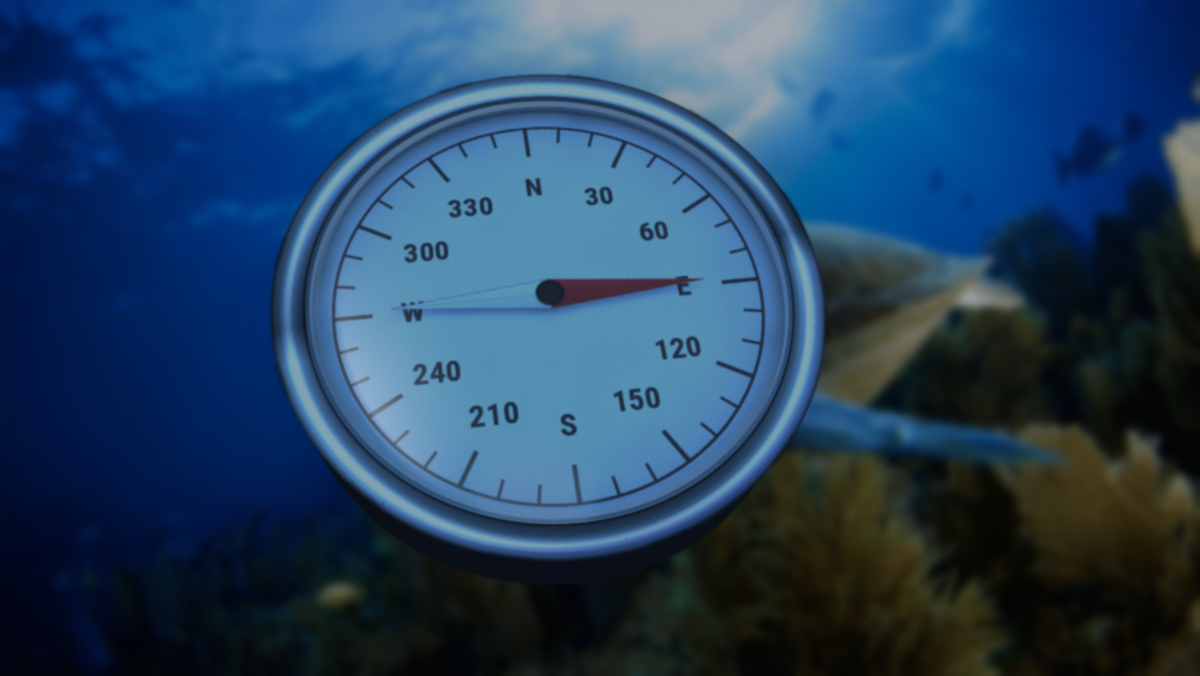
90 °
